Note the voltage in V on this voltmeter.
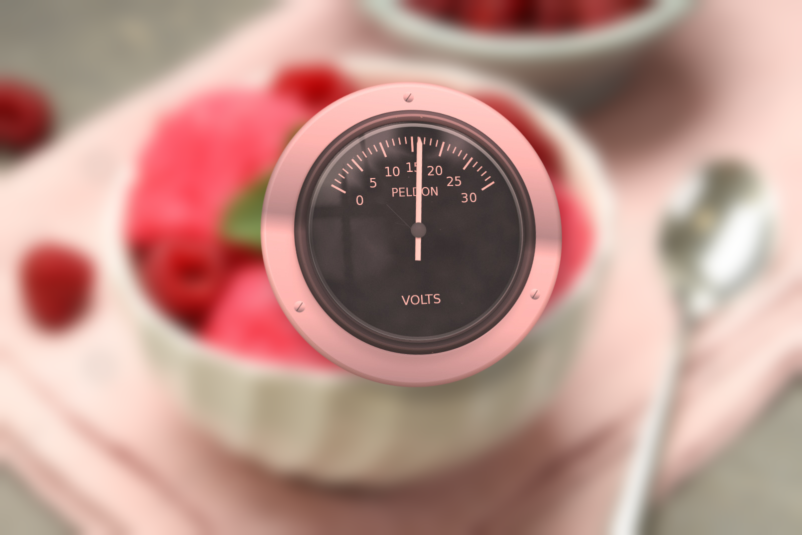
16 V
